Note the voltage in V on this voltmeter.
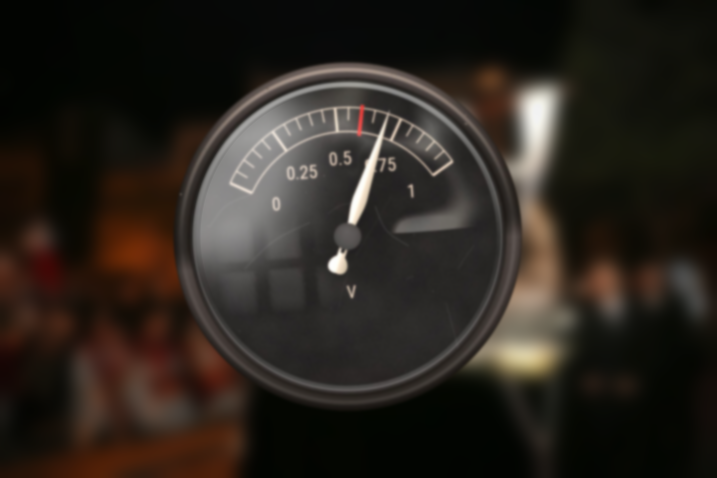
0.7 V
